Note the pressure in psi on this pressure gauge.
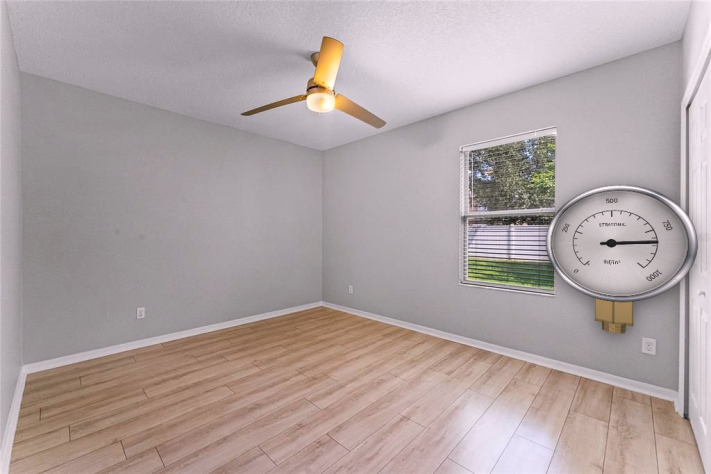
825 psi
